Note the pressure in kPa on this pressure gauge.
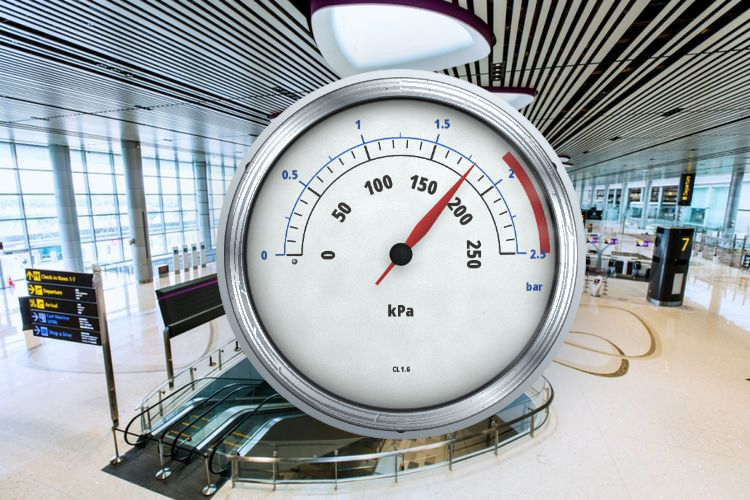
180 kPa
